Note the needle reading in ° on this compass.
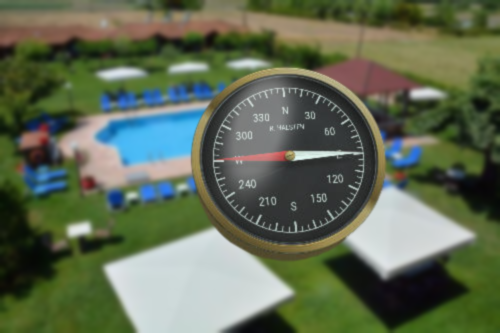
270 °
